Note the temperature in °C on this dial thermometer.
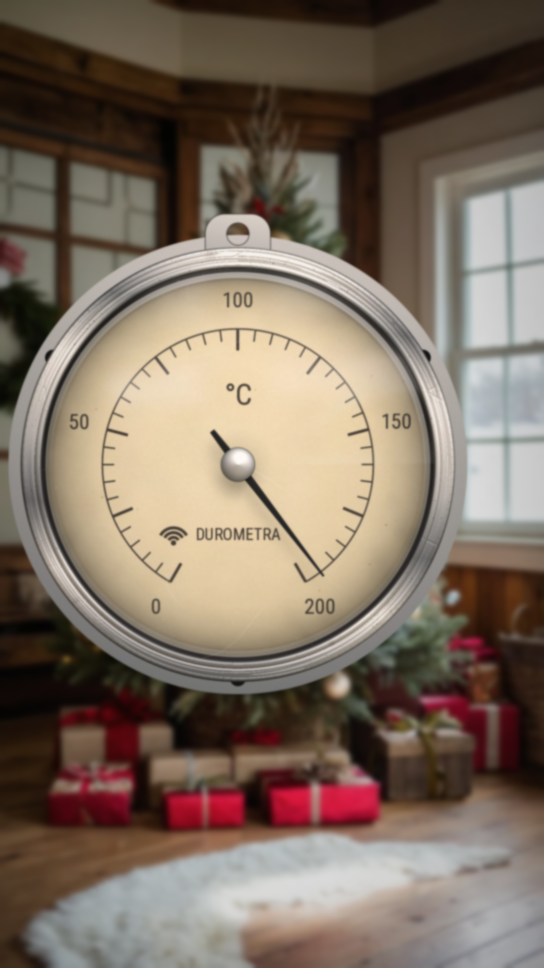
195 °C
